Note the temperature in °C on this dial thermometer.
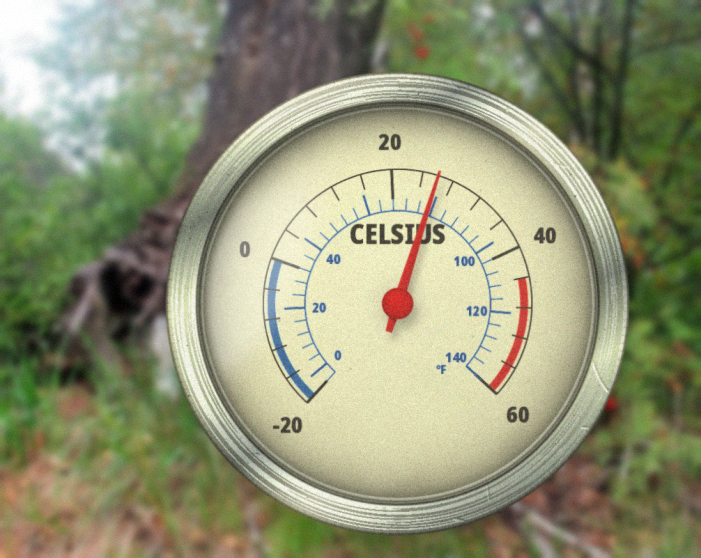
26 °C
